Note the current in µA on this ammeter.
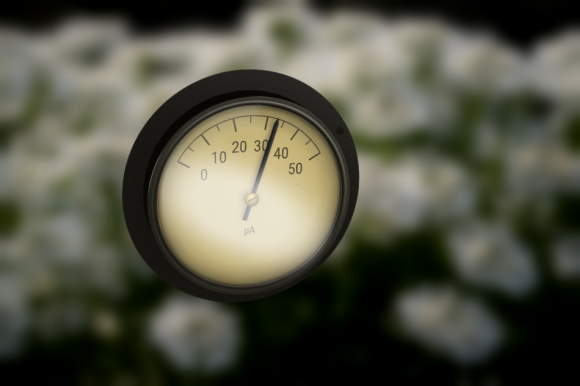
32.5 µA
